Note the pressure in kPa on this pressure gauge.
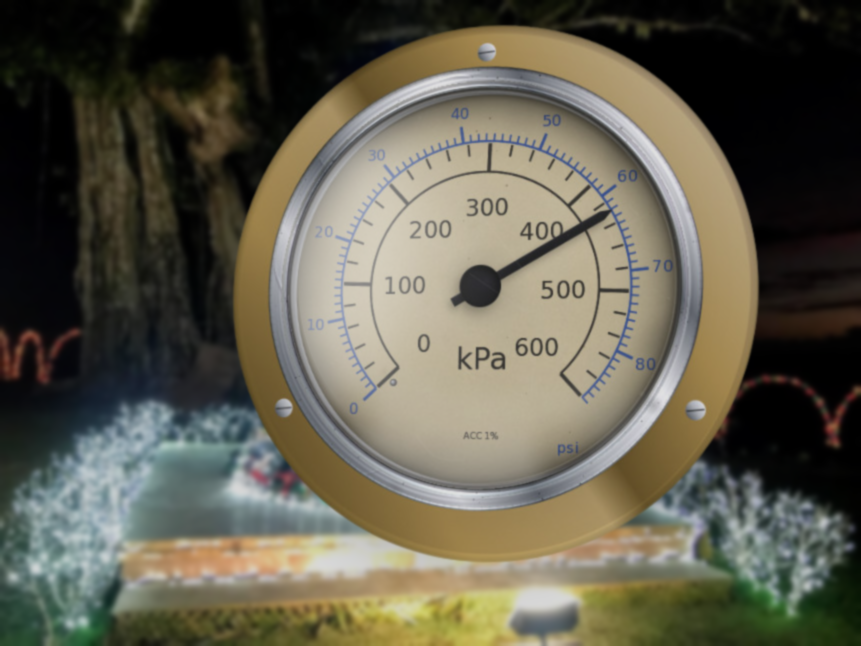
430 kPa
